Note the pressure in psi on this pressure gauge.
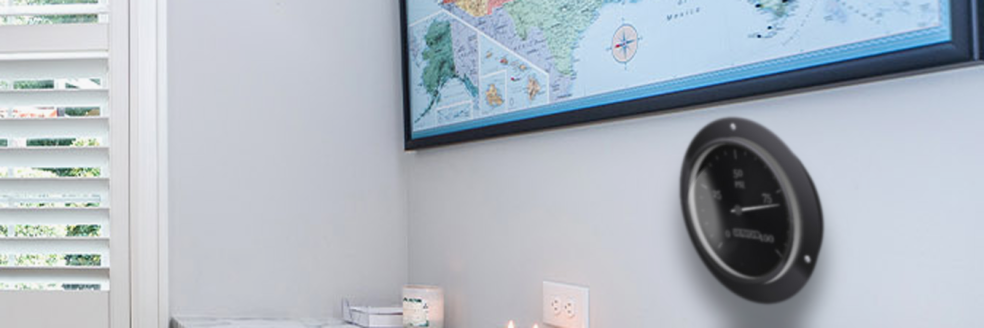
80 psi
